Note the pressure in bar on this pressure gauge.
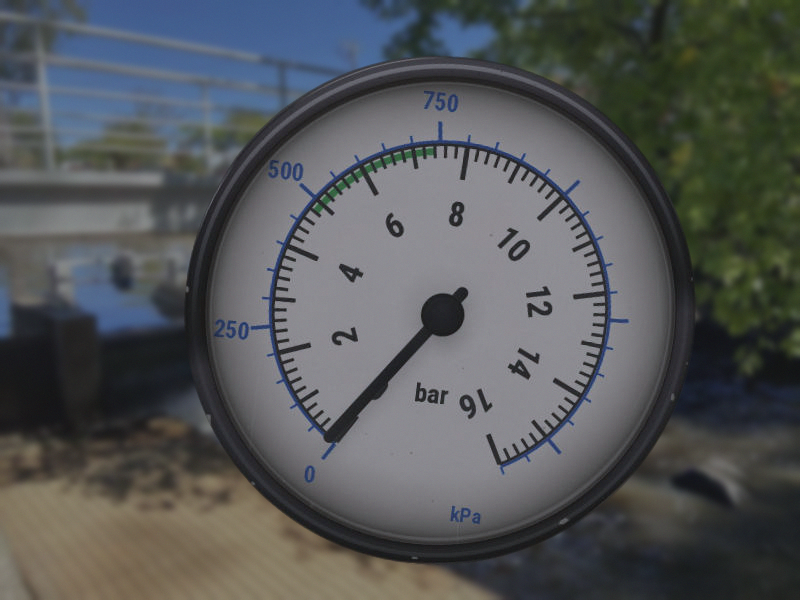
0.2 bar
